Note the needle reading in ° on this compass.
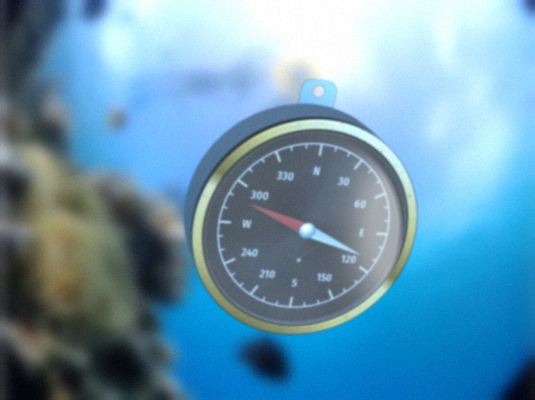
290 °
